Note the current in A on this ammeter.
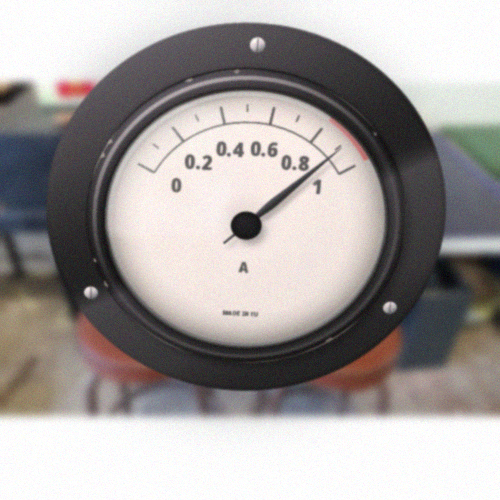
0.9 A
